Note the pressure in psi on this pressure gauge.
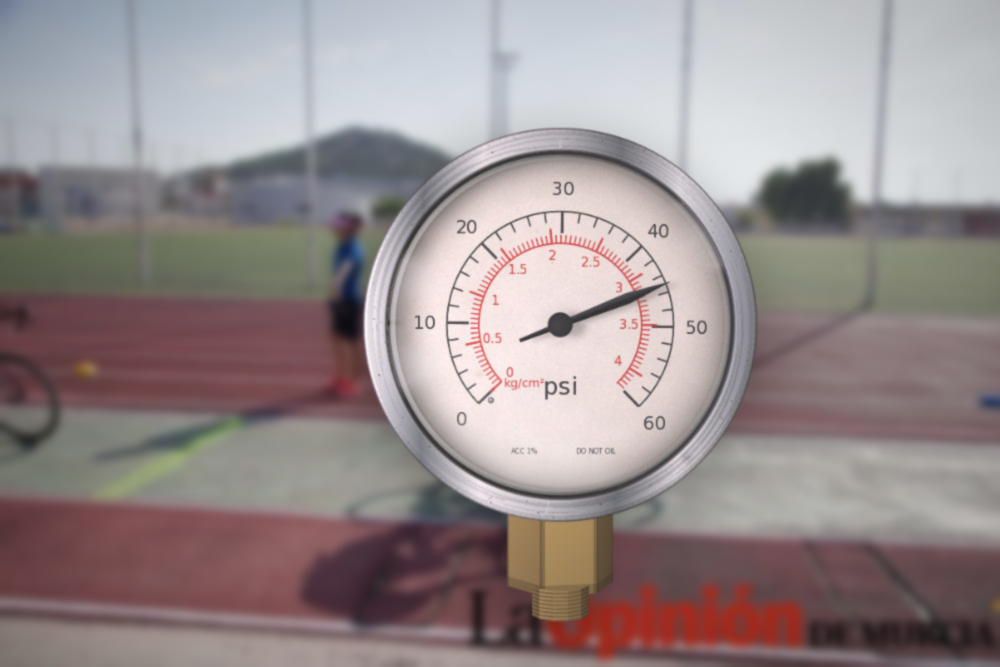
45 psi
